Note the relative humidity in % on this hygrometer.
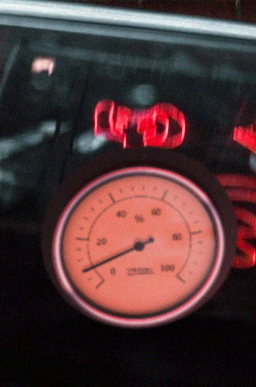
8 %
